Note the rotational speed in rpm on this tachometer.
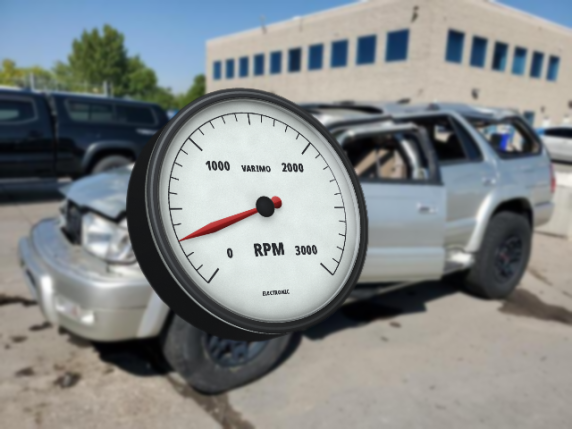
300 rpm
